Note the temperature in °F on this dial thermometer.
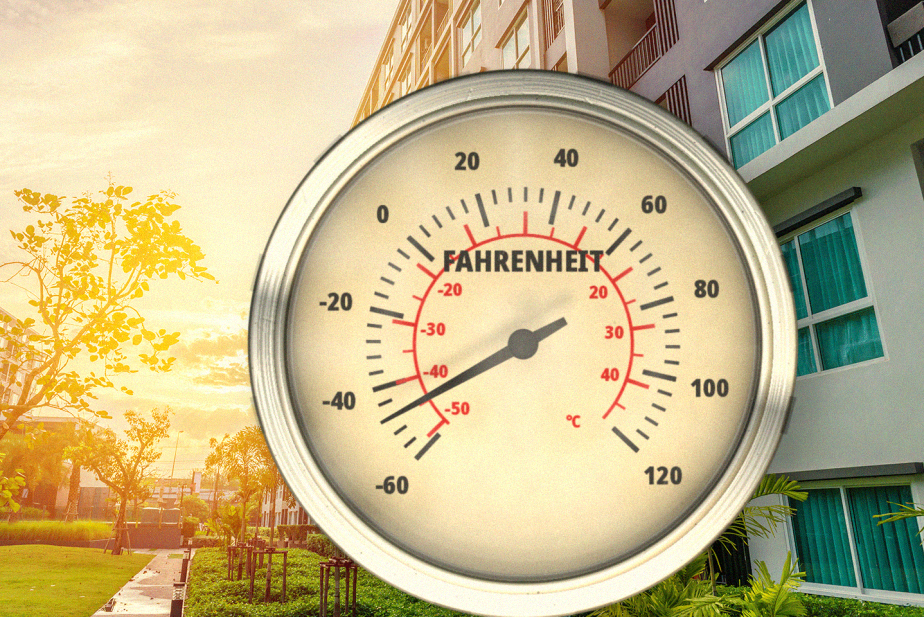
-48 °F
